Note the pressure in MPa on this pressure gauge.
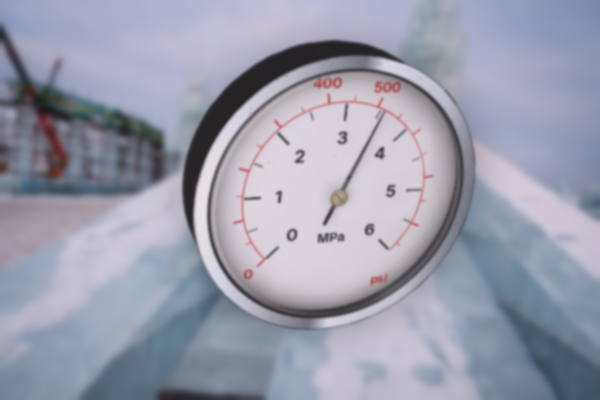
3.5 MPa
